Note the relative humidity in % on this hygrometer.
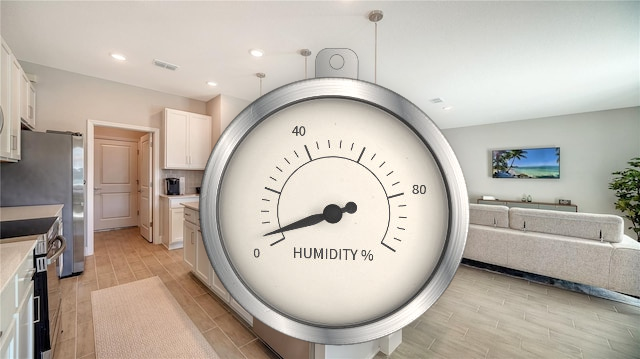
4 %
